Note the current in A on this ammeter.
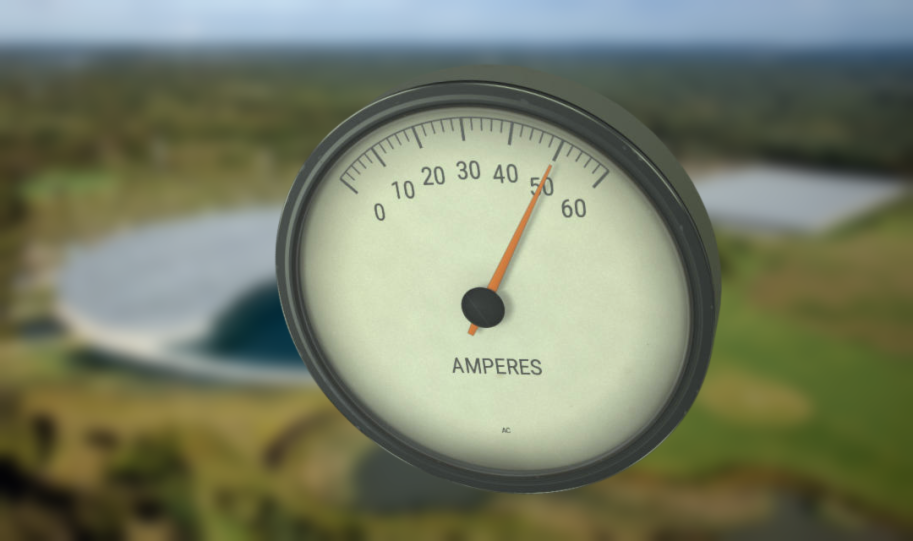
50 A
